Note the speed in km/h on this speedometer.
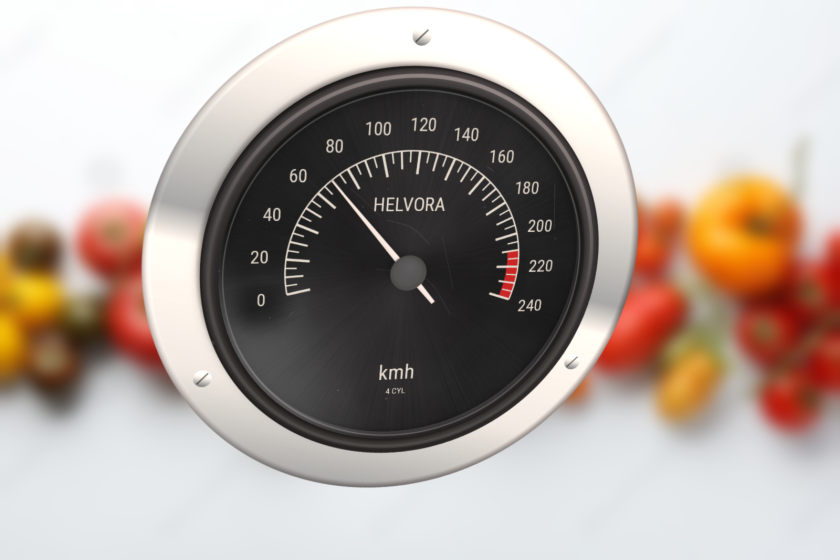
70 km/h
